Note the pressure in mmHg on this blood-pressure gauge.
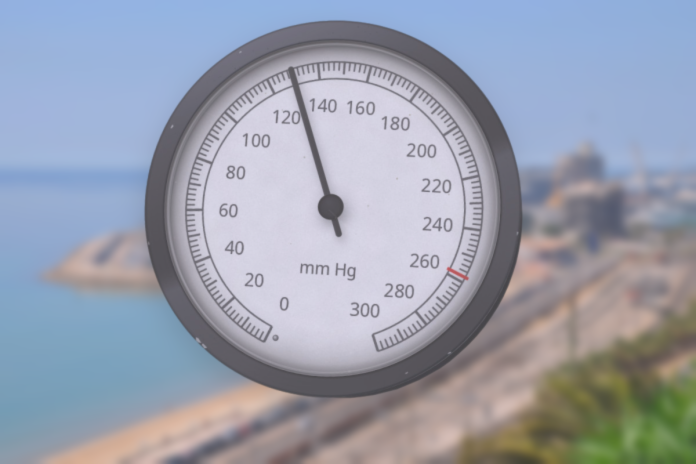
130 mmHg
